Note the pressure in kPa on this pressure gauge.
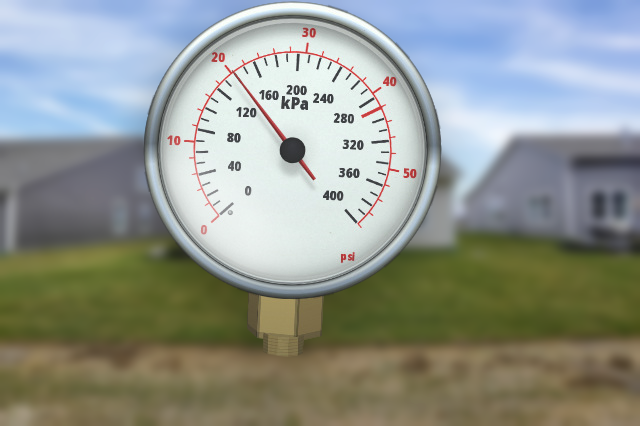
140 kPa
